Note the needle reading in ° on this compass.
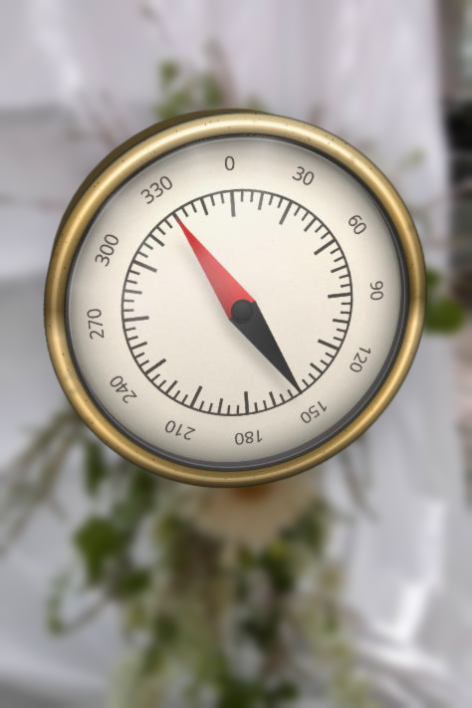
330 °
